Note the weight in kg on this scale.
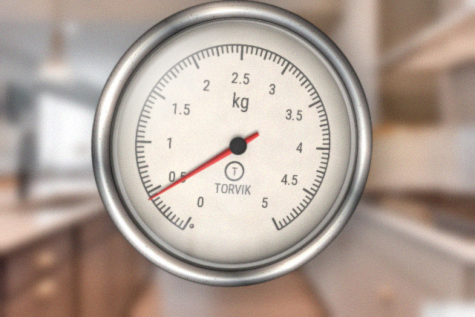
0.45 kg
